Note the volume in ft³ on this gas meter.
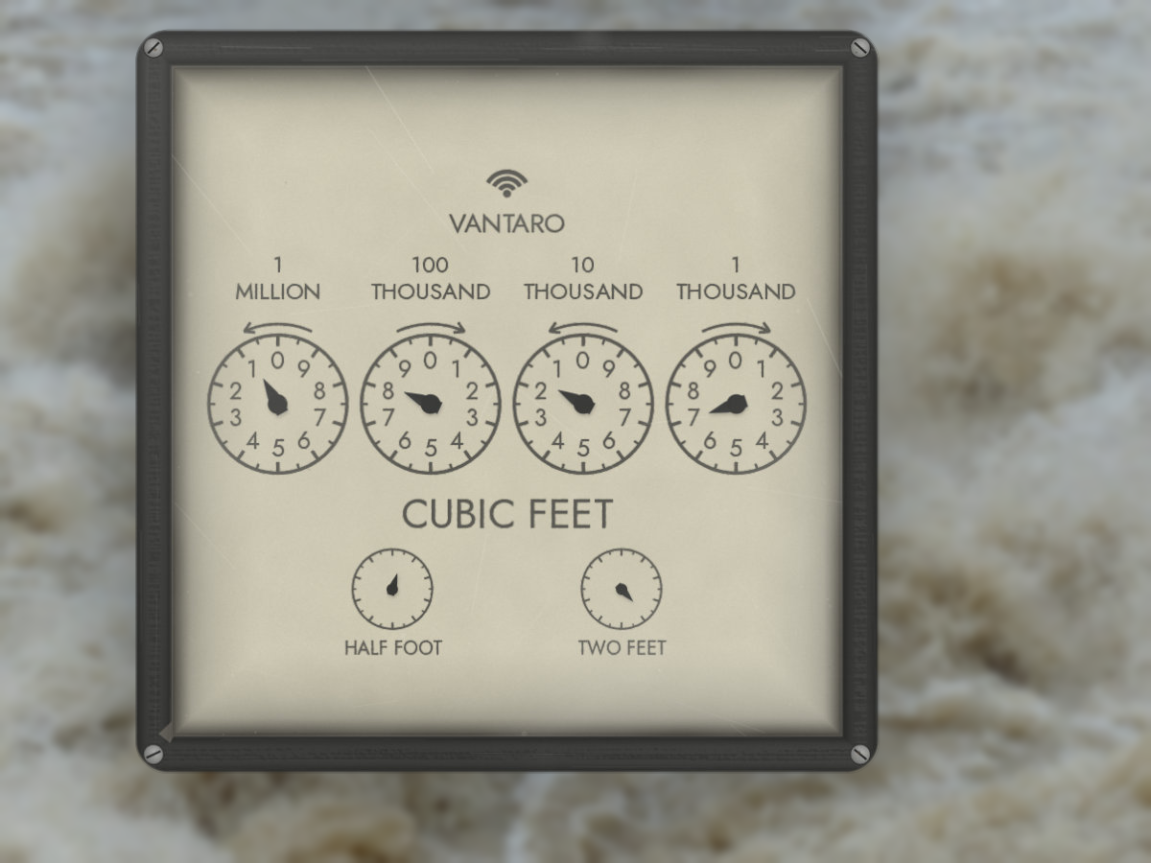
81700 ft³
